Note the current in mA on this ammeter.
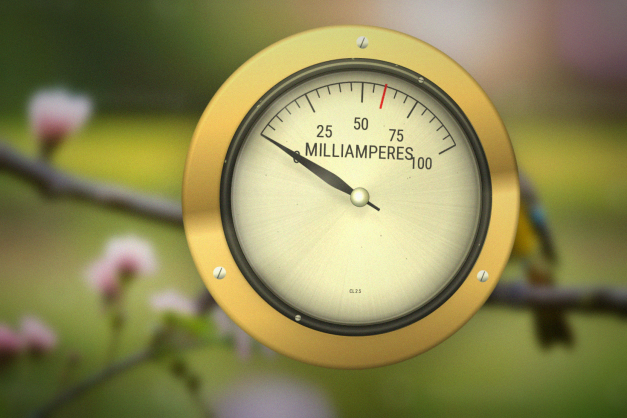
0 mA
